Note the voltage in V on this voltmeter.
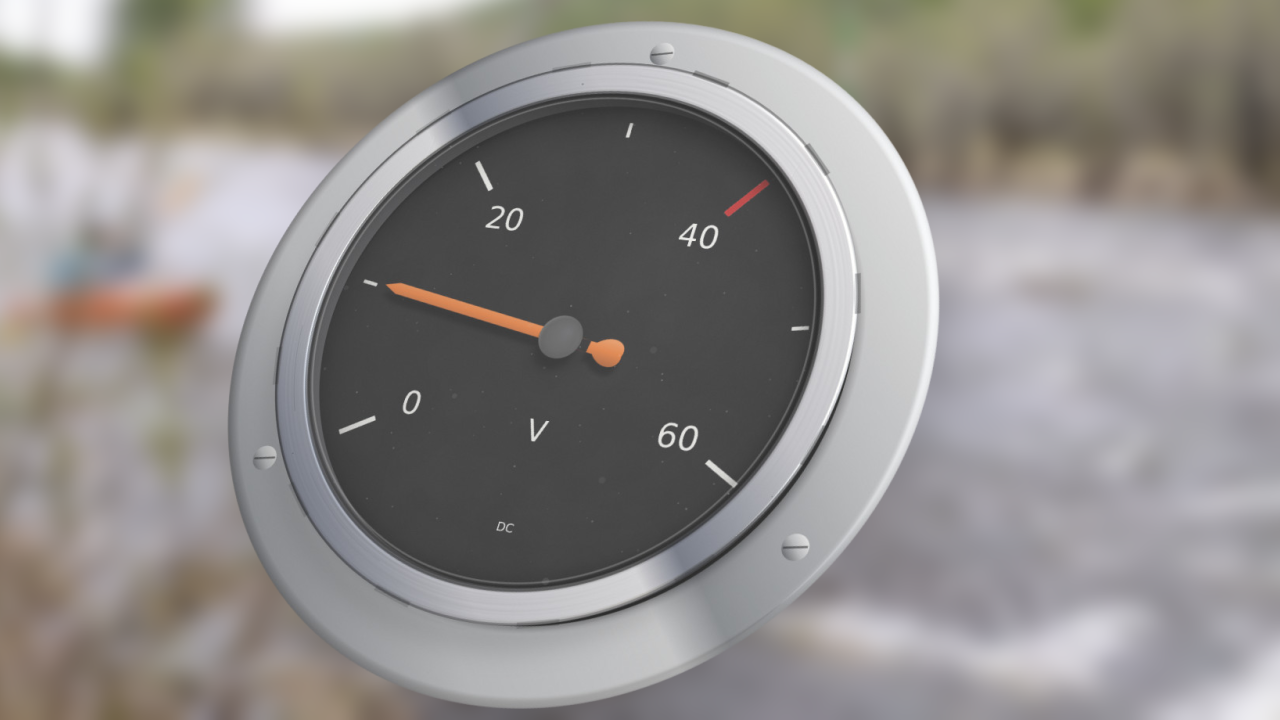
10 V
